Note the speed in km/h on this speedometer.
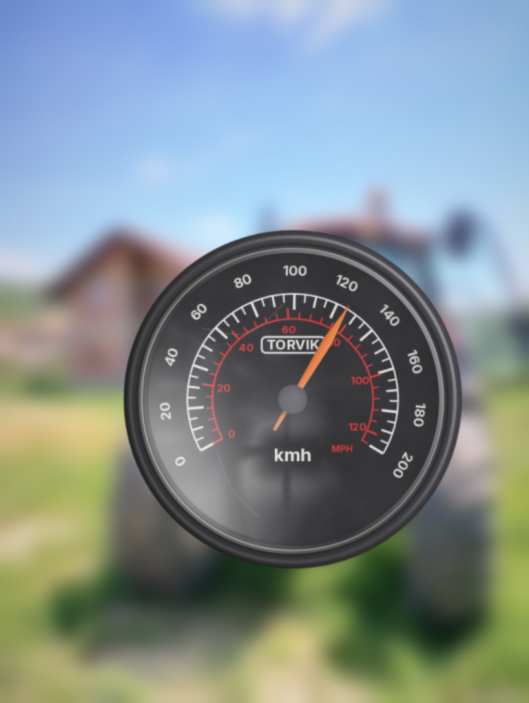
125 km/h
